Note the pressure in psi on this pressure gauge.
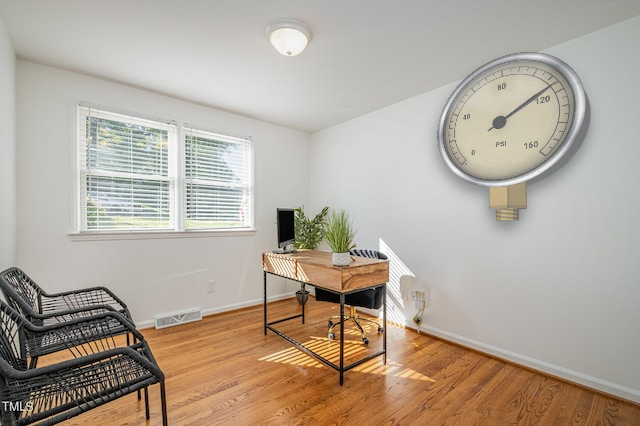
115 psi
